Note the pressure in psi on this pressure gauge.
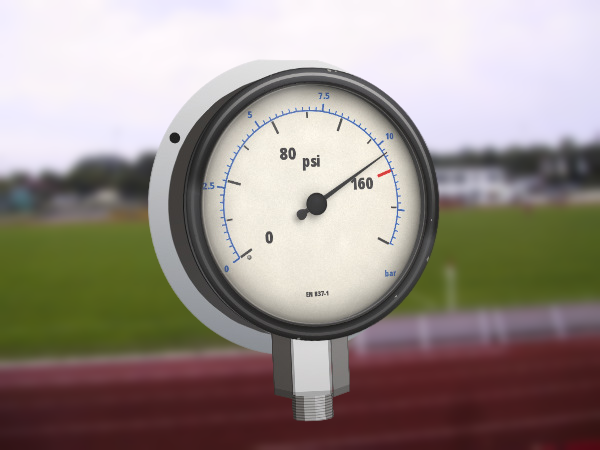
150 psi
